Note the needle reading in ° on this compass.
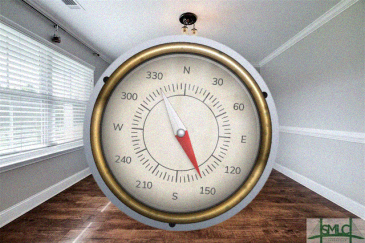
150 °
